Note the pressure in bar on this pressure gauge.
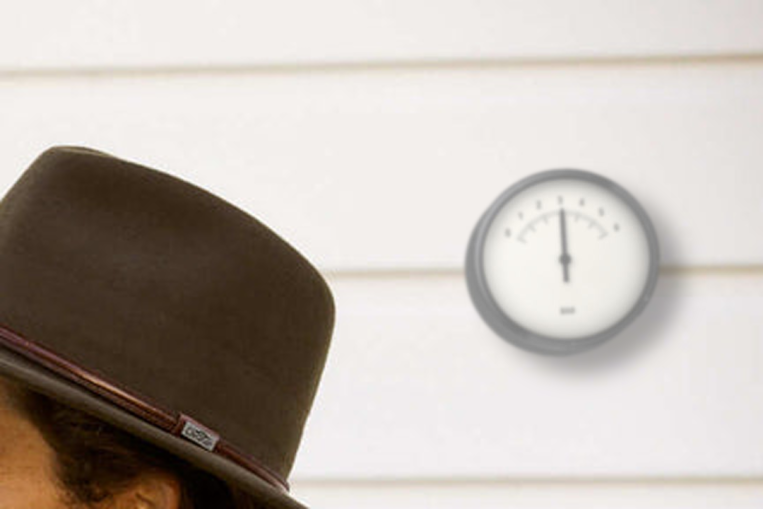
3 bar
